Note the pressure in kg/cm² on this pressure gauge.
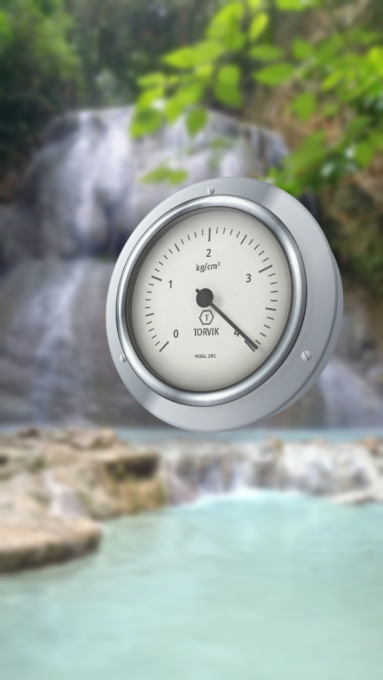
3.95 kg/cm²
